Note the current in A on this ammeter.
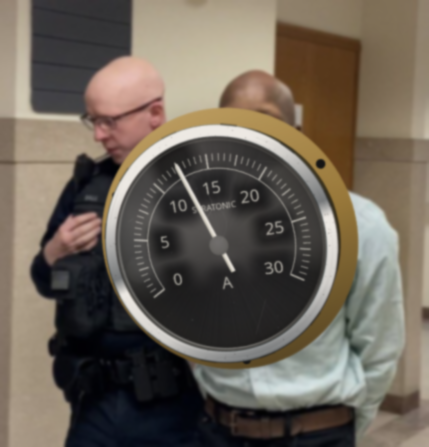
12.5 A
